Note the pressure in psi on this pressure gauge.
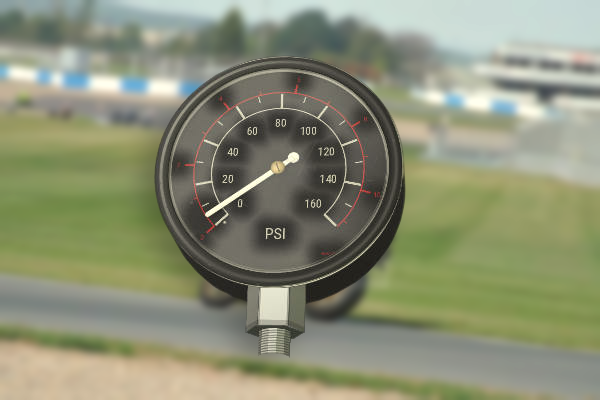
5 psi
